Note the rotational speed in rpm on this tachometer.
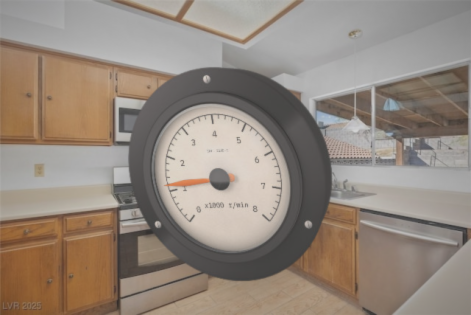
1200 rpm
